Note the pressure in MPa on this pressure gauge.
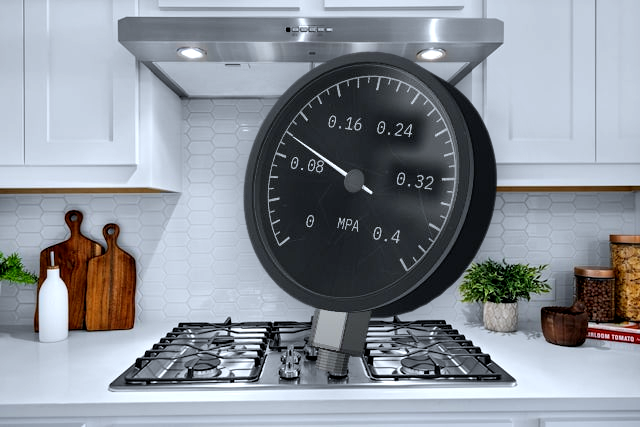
0.1 MPa
